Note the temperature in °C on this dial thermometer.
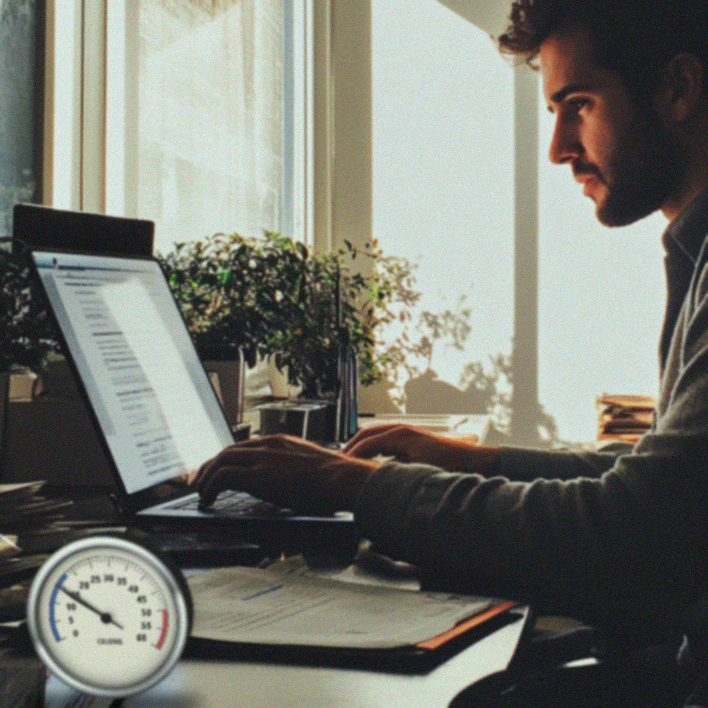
15 °C
